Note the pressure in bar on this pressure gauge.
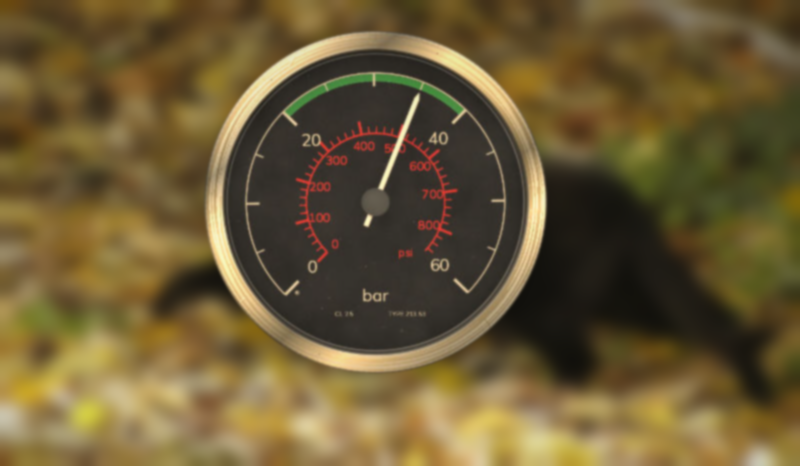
35 bar
